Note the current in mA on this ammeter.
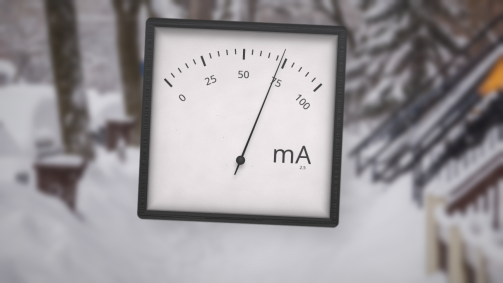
72.5 mA
